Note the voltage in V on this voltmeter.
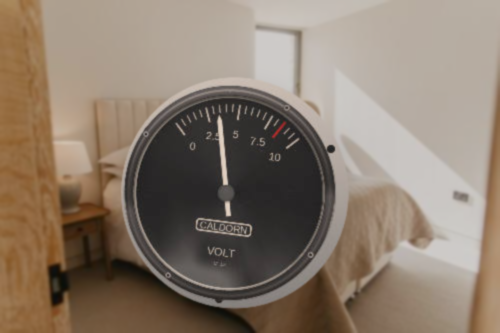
3.5 V
